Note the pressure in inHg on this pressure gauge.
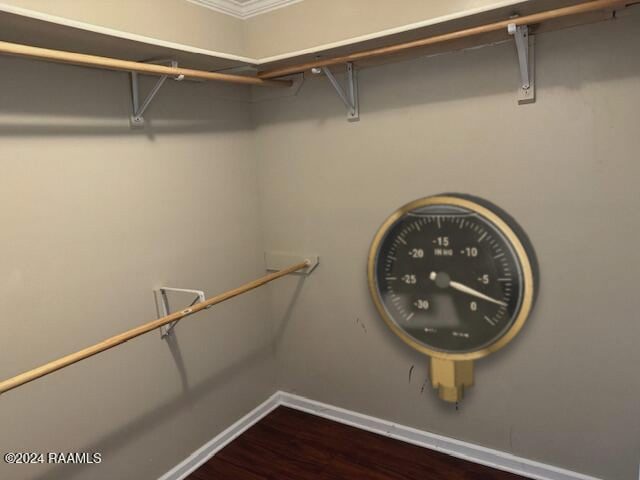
-2.5 inHg
